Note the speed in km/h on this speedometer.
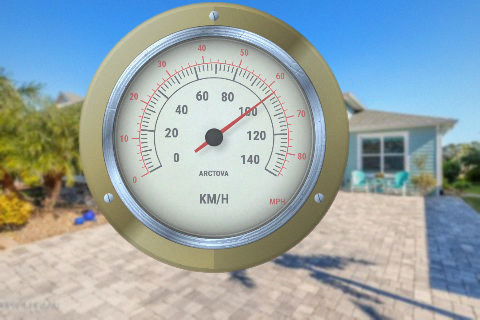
100 km/h
